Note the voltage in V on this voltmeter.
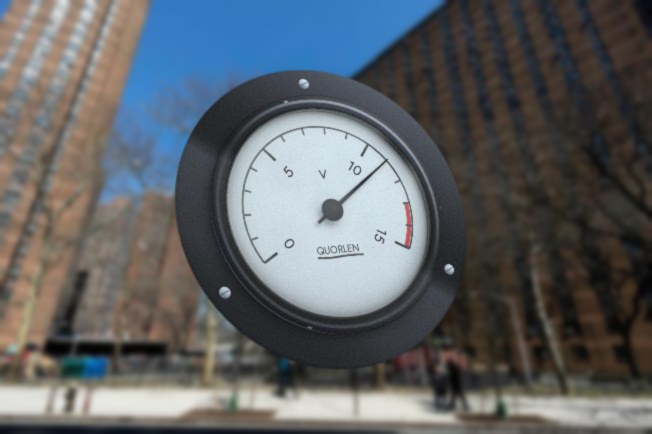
11 V
